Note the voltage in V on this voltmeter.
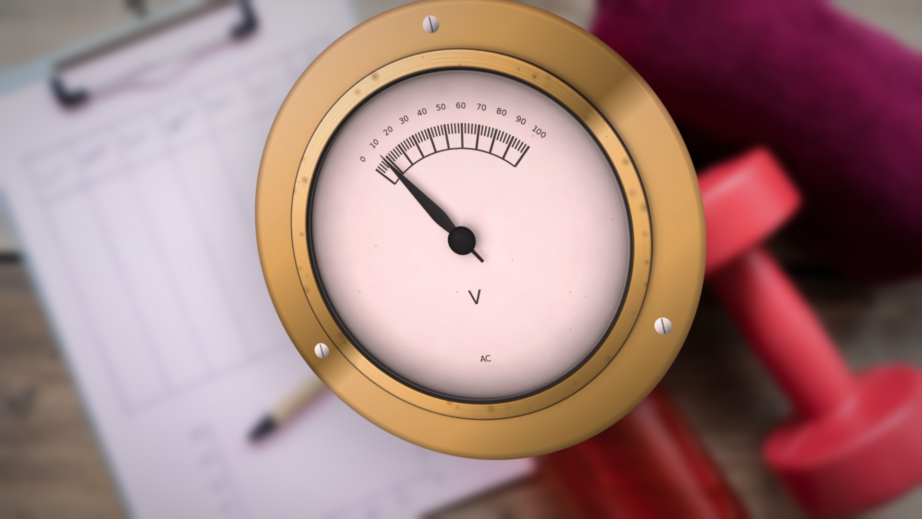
10 V
